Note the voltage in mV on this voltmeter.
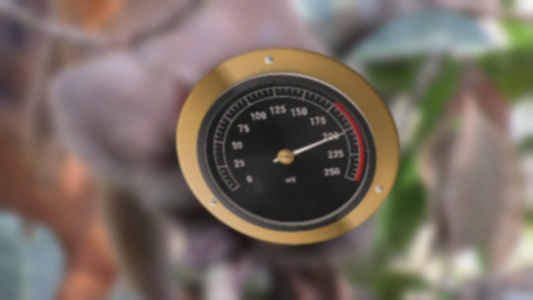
200 mV
